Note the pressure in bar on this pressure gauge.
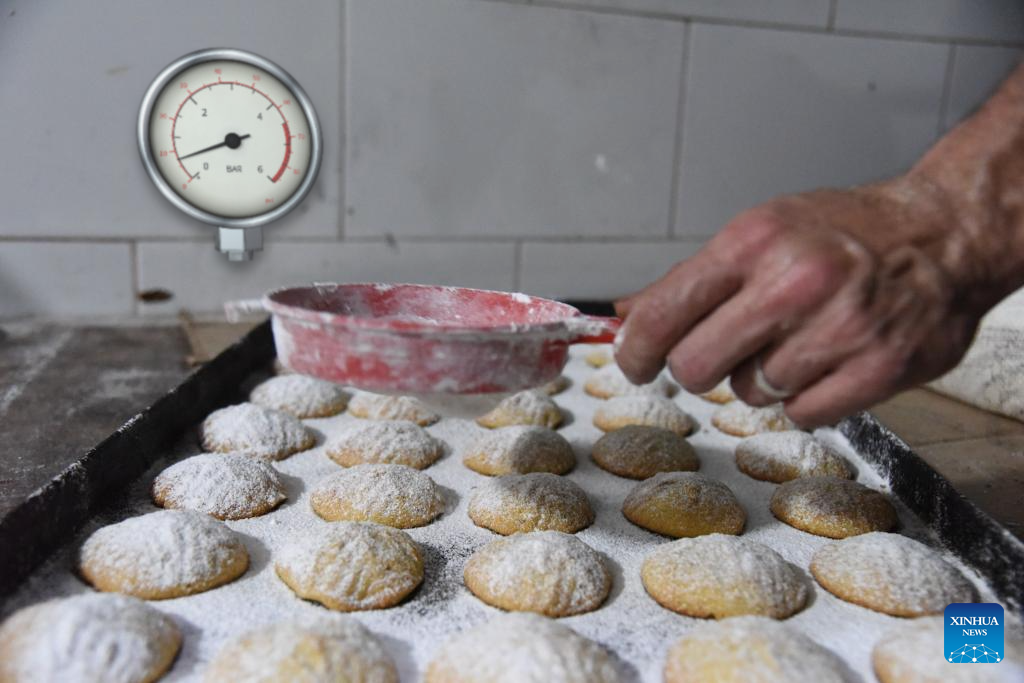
0.5 bar
